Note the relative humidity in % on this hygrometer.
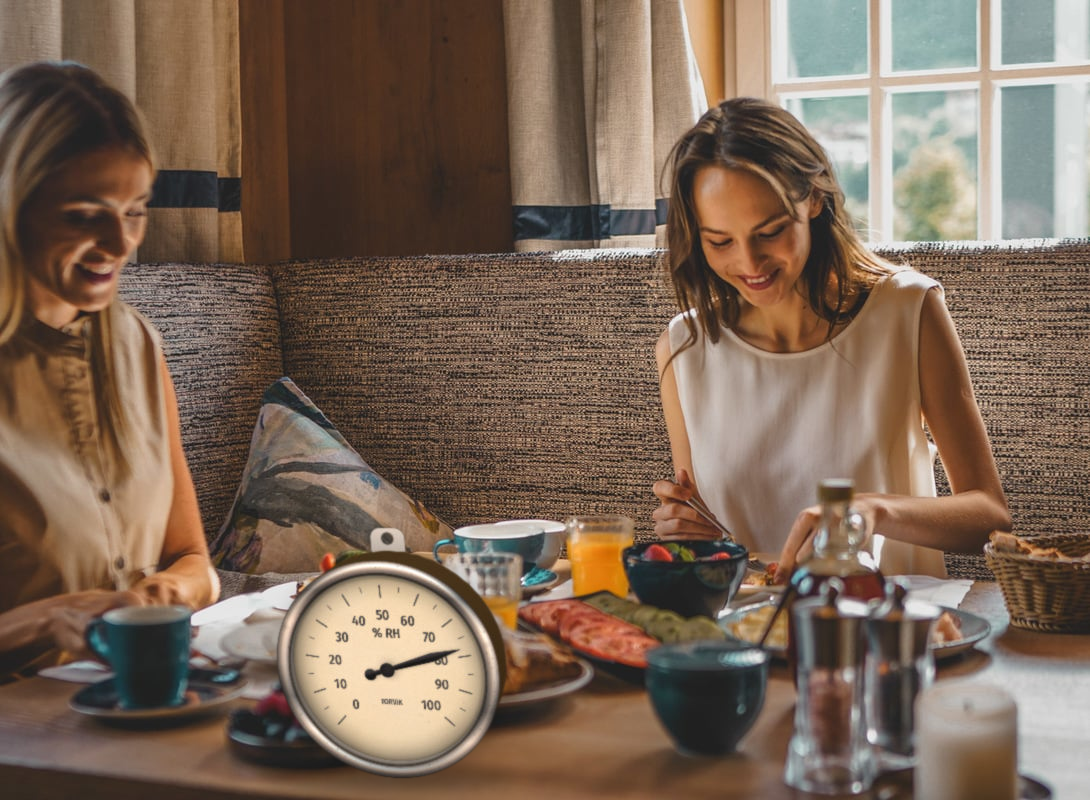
77.5 %
